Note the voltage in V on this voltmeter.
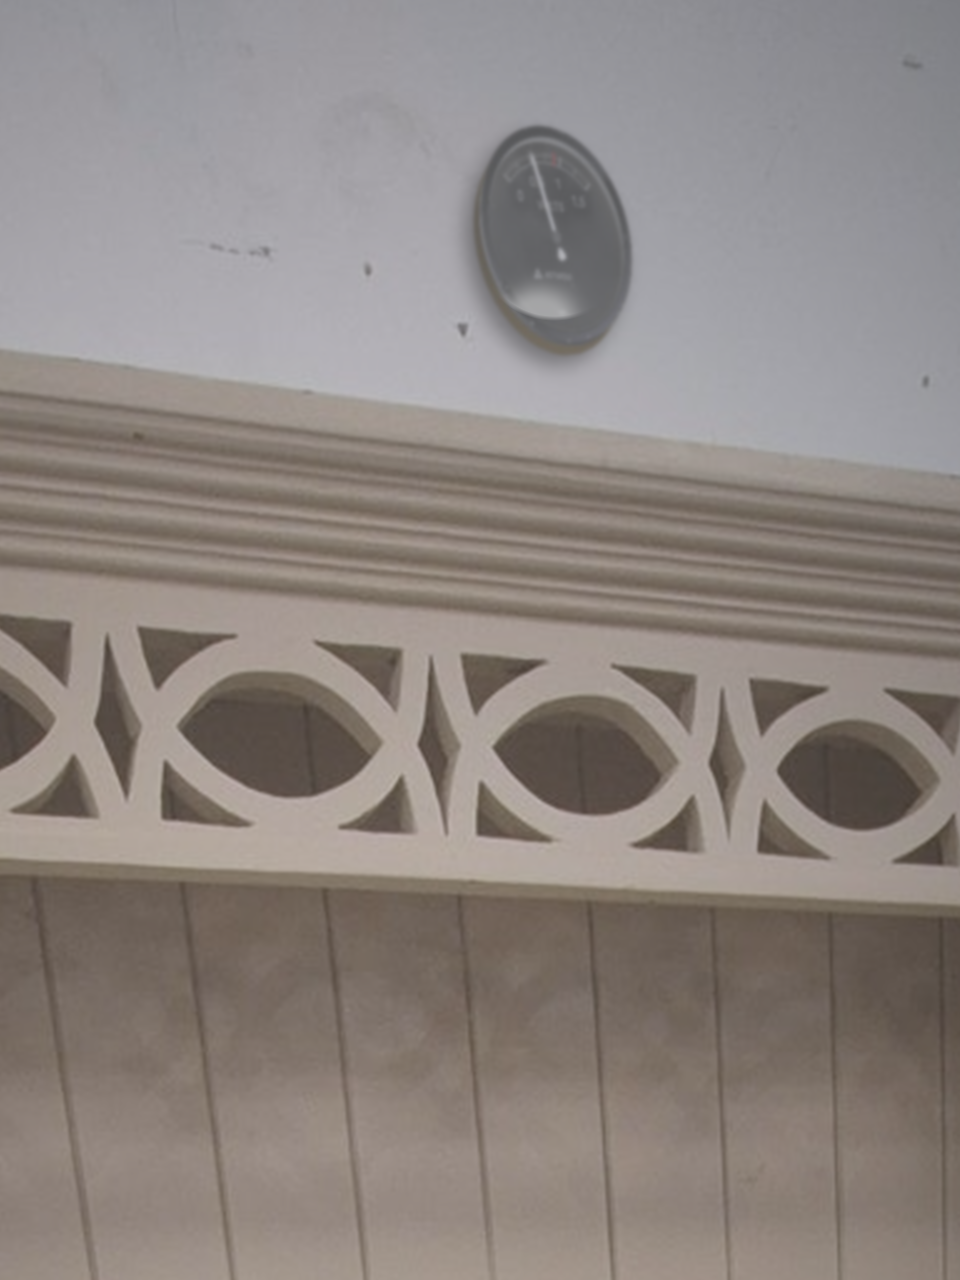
0.5 V
